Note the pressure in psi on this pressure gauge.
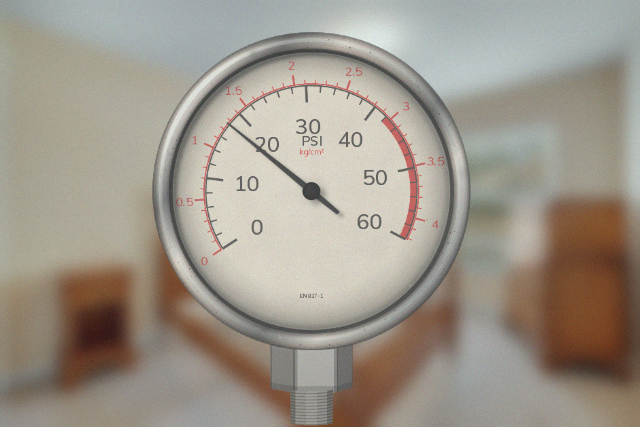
18 psi
